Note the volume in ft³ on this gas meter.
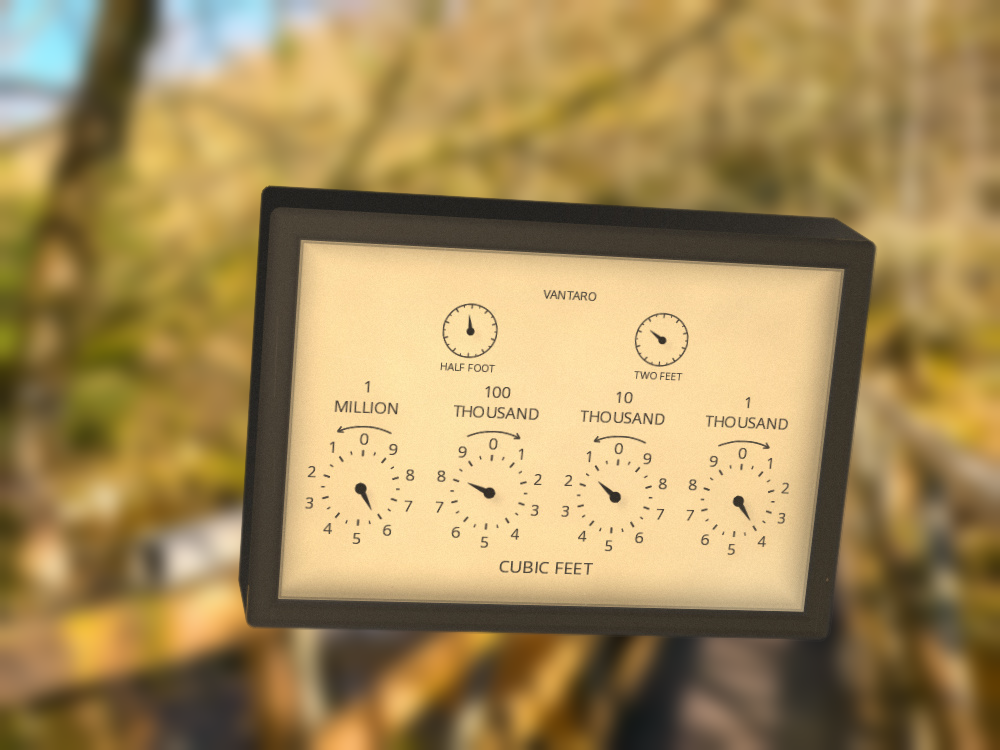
581400 ft³
